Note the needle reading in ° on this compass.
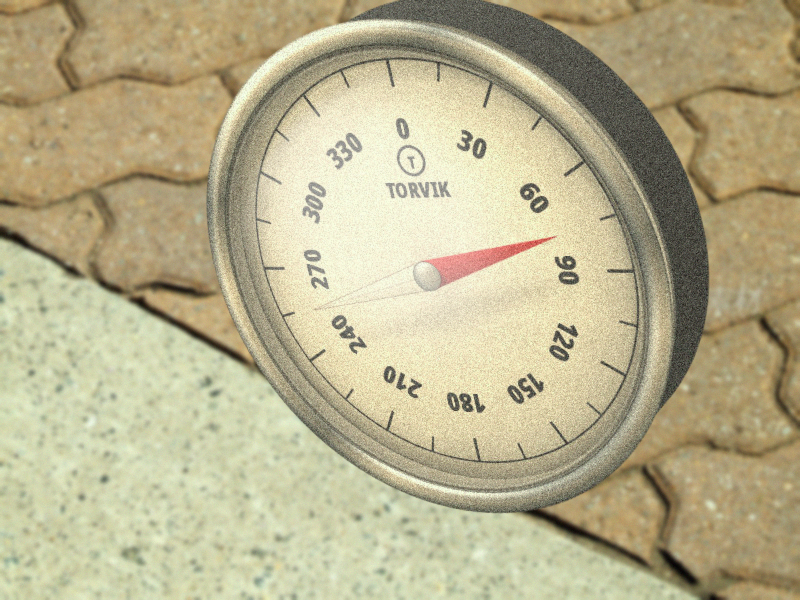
75 °
